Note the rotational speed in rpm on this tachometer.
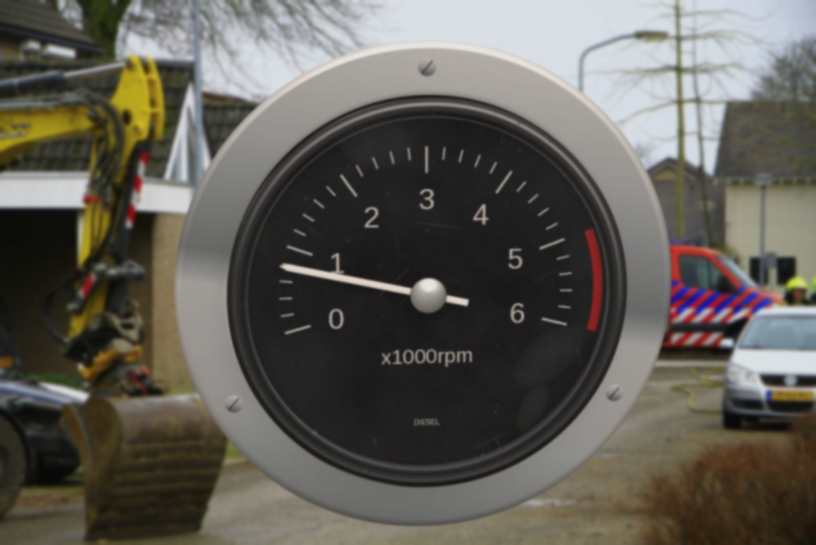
800 rpm
